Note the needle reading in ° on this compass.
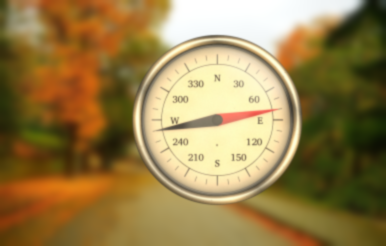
80 °
